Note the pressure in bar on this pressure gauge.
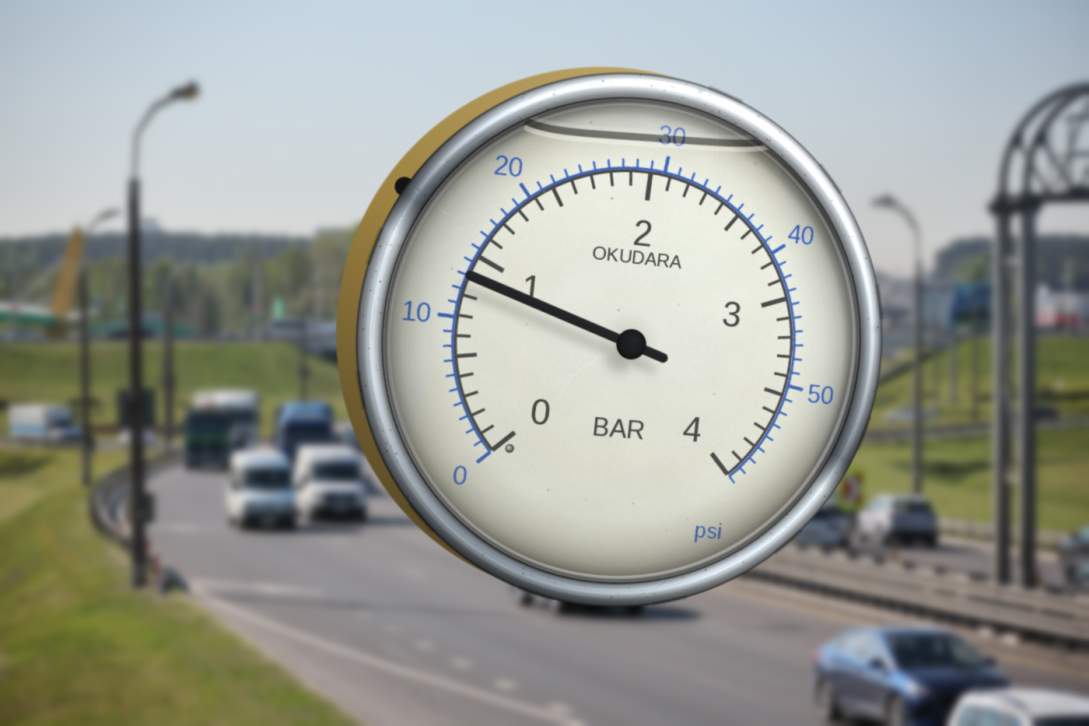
0.9 bar
